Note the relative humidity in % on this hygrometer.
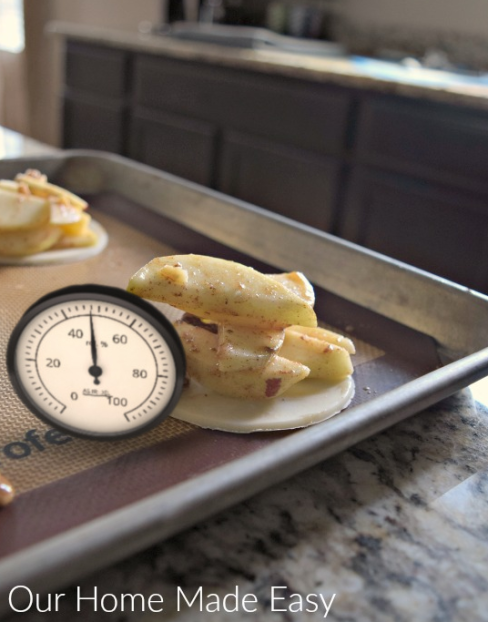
48 %
